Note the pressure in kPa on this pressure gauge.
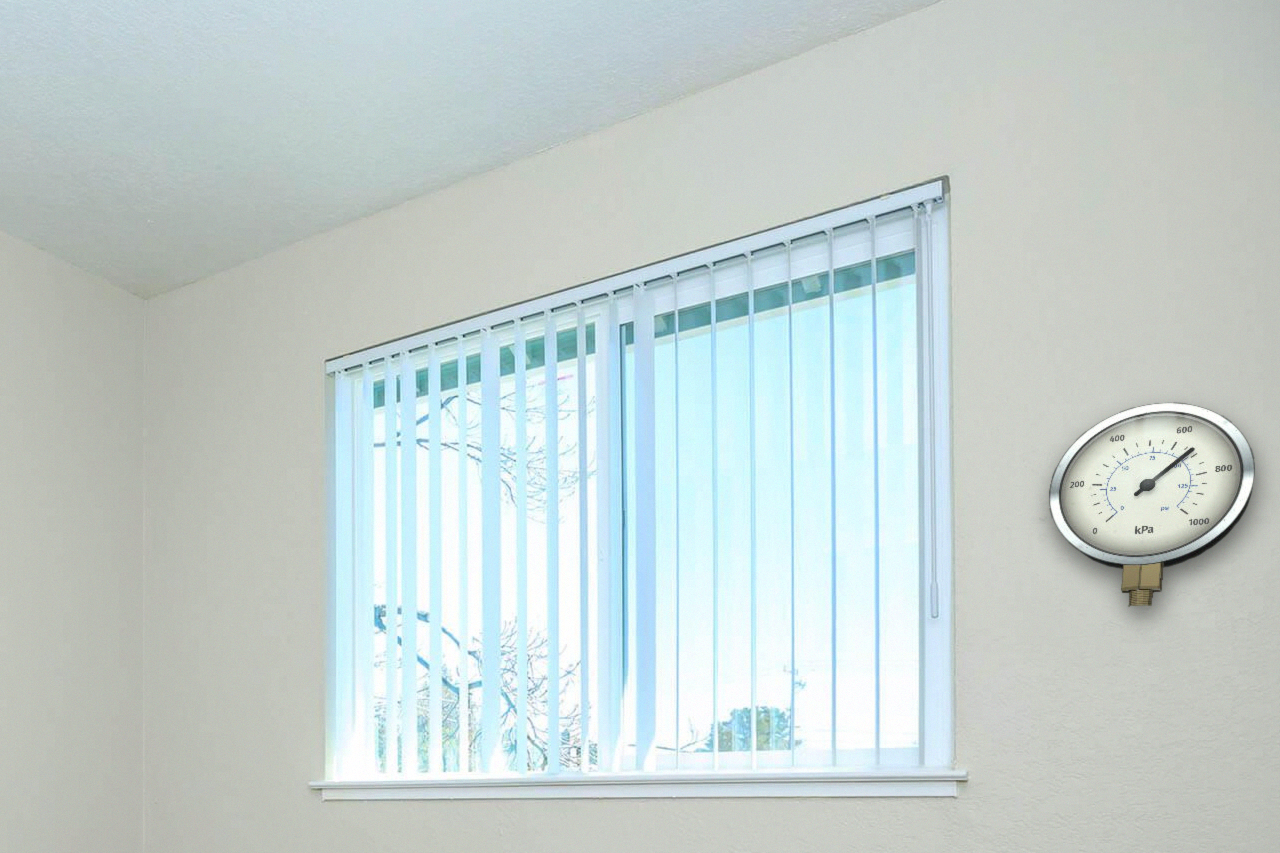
675 kPa
